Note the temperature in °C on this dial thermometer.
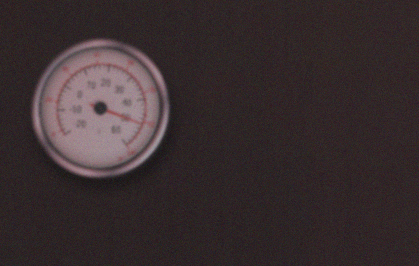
50 °C
